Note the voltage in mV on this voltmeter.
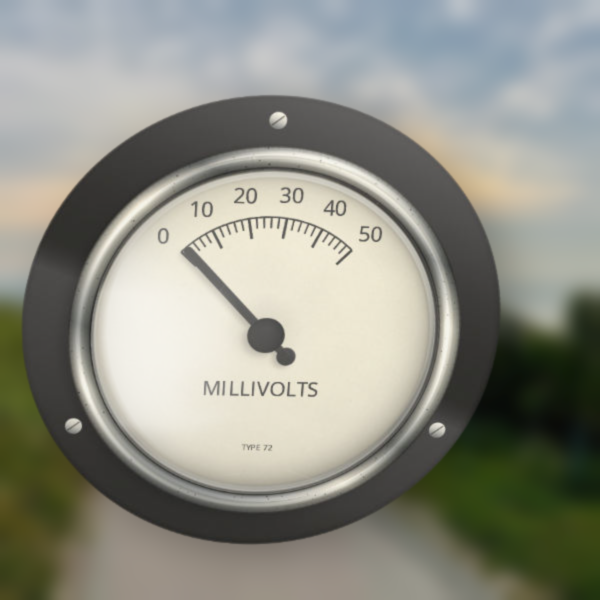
2 mV
